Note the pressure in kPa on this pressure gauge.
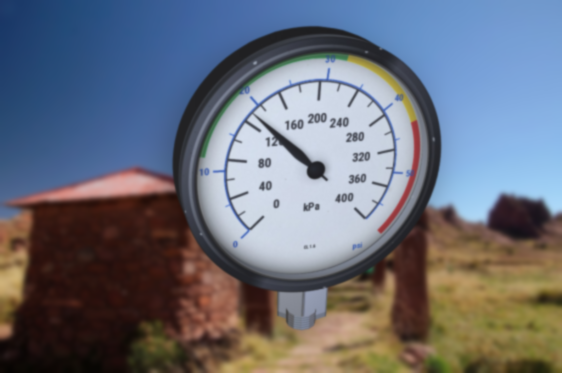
130 kPa
